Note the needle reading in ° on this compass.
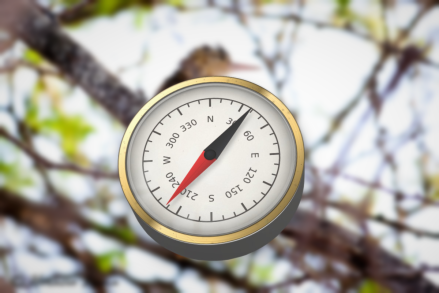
220 °
